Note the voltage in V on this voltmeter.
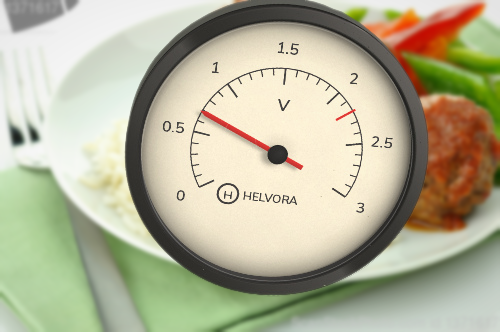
0.7 V
